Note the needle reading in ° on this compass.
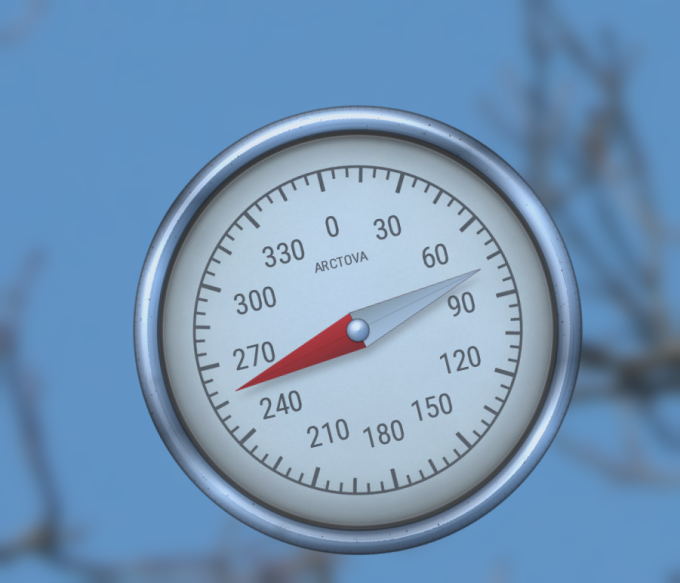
257.5 °
